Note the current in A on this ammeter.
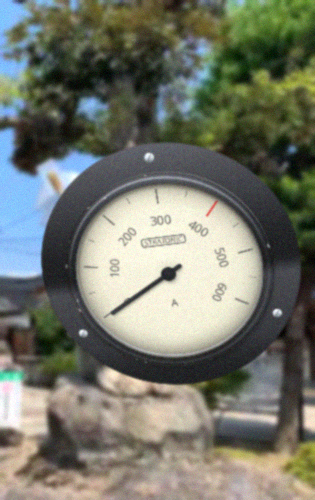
0 A
